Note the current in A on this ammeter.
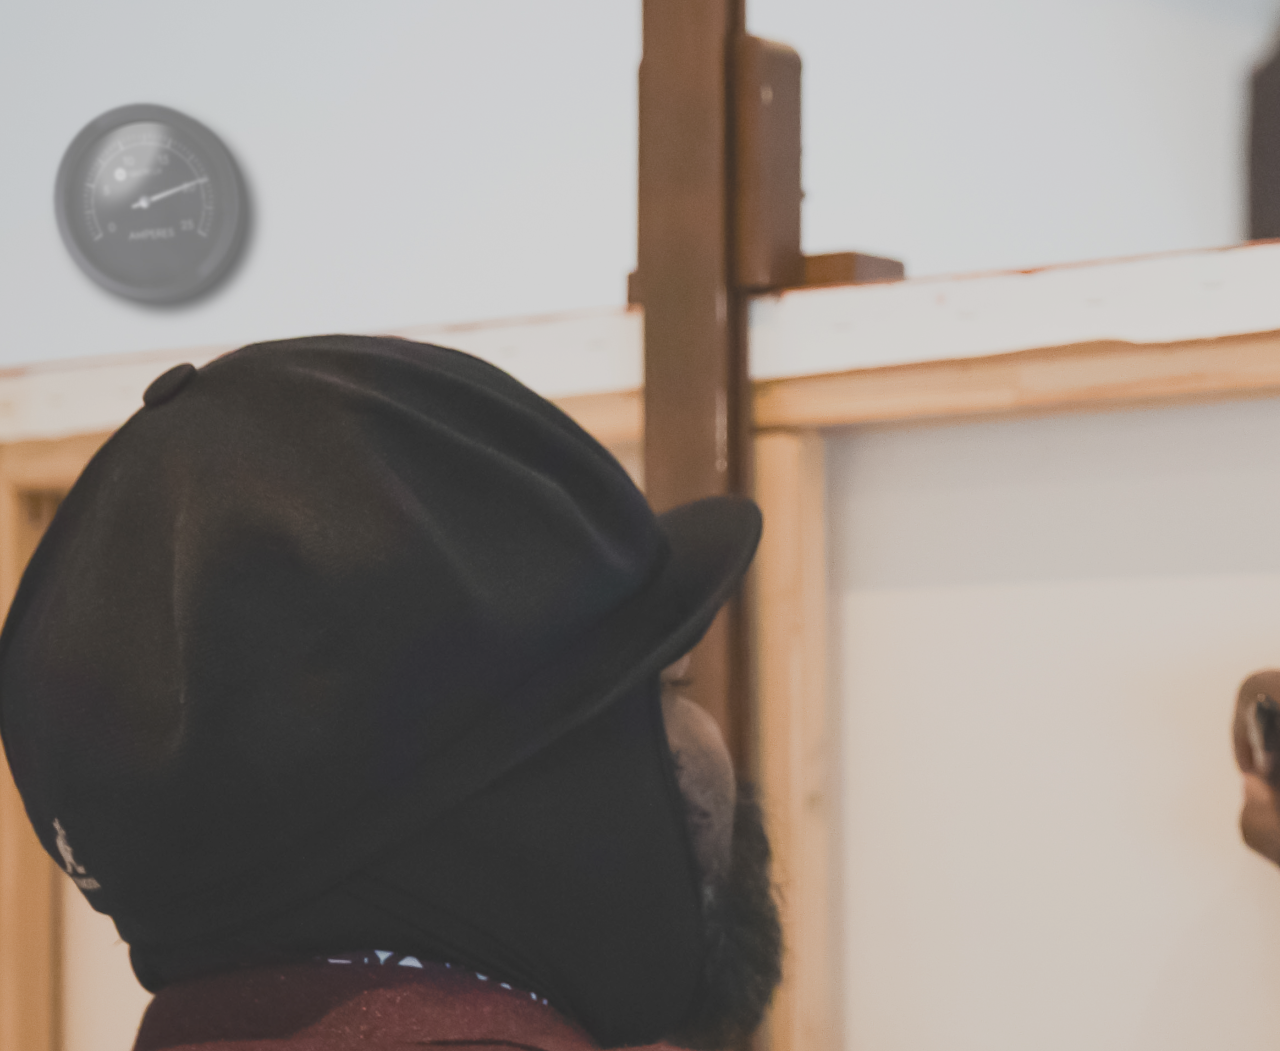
20 A
